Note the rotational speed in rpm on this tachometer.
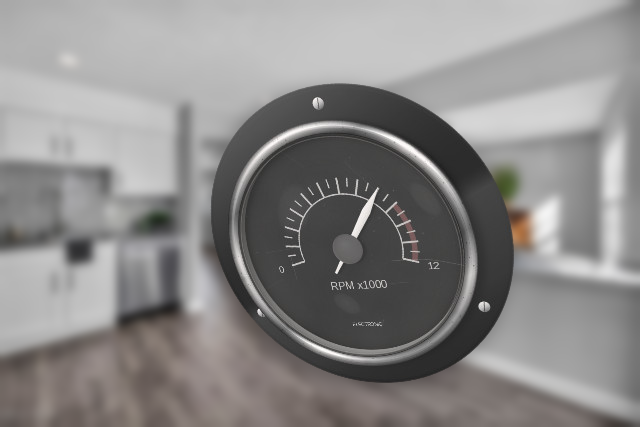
8000 rpm
